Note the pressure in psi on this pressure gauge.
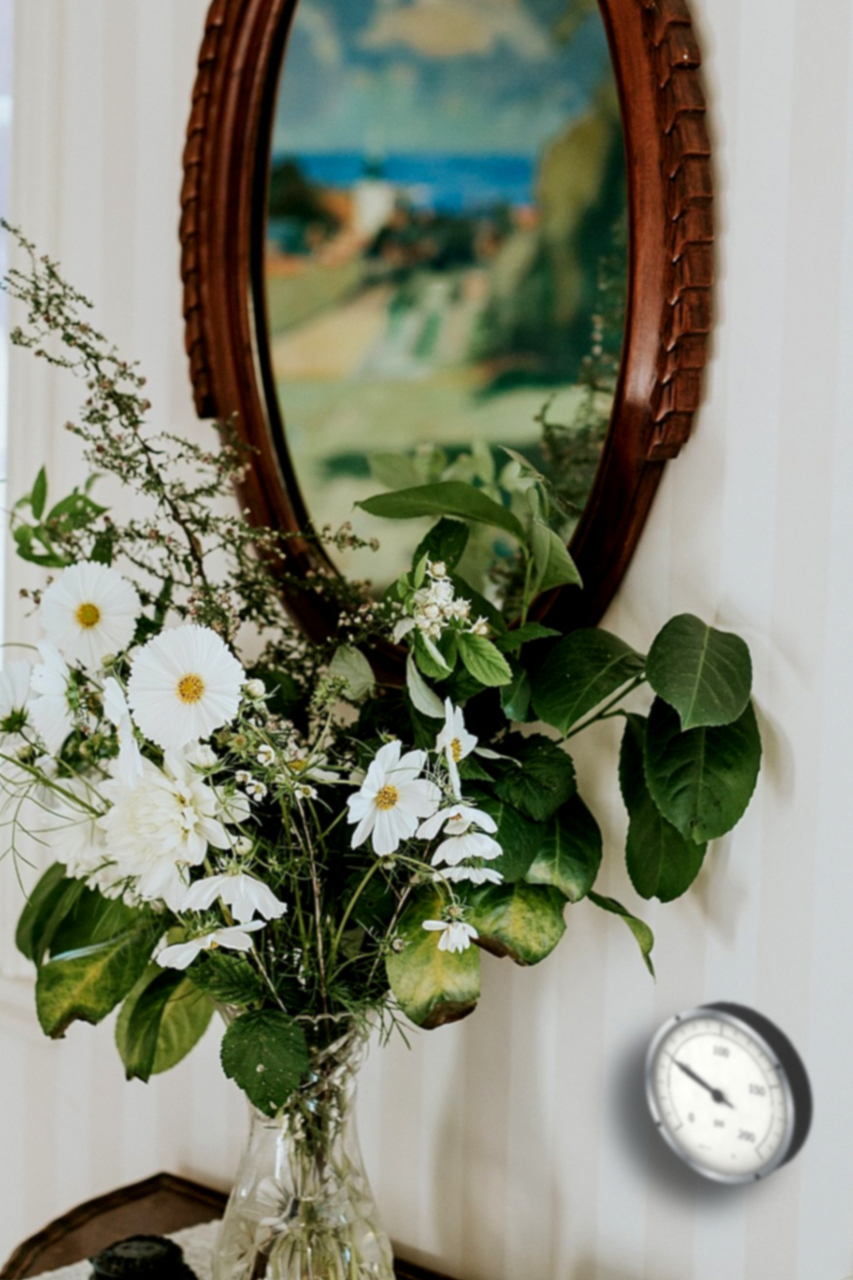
50 psi
